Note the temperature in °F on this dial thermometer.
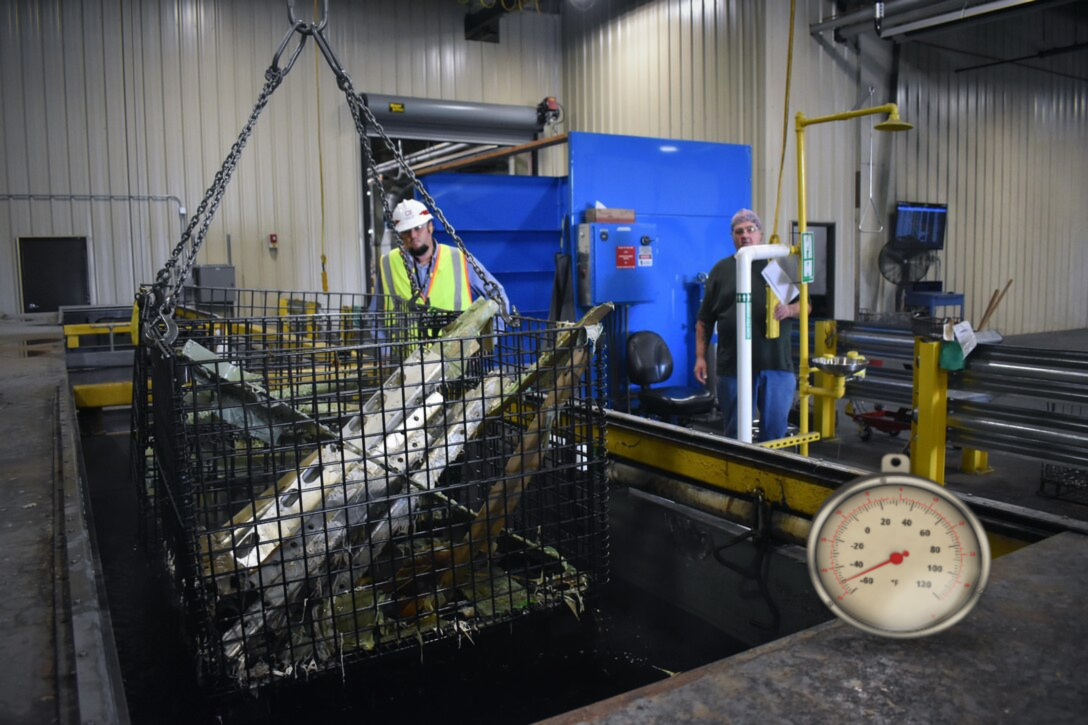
-50 °F
